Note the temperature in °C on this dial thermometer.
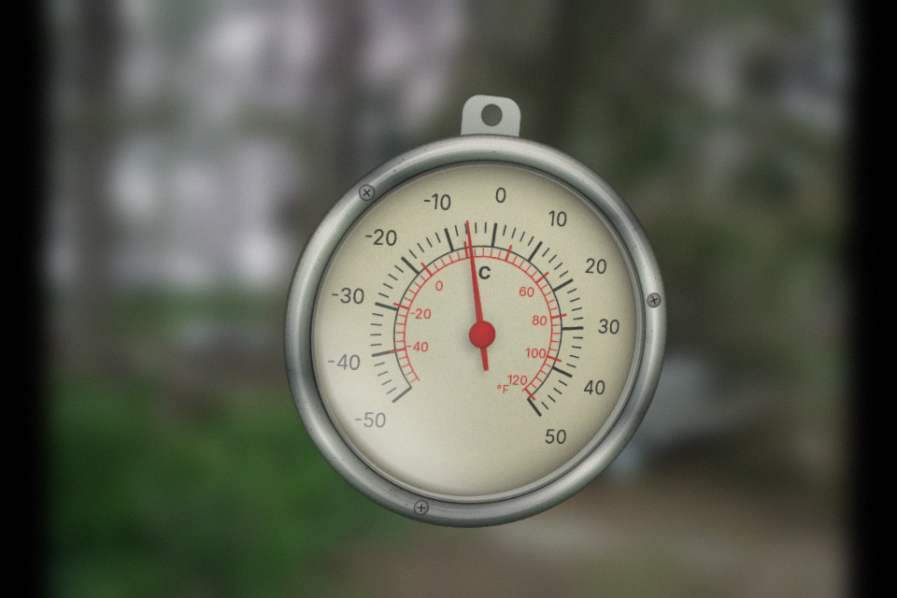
-6 °C
